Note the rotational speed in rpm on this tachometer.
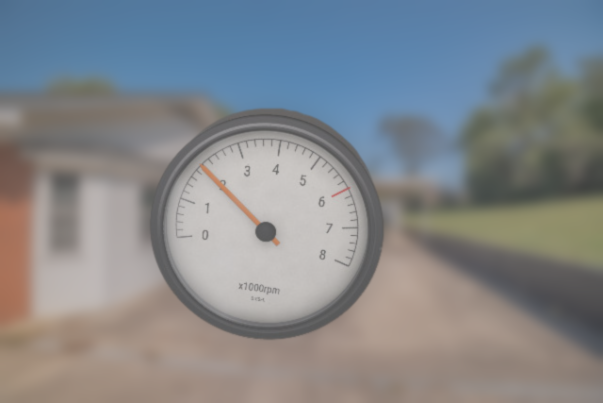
2000 rpm
